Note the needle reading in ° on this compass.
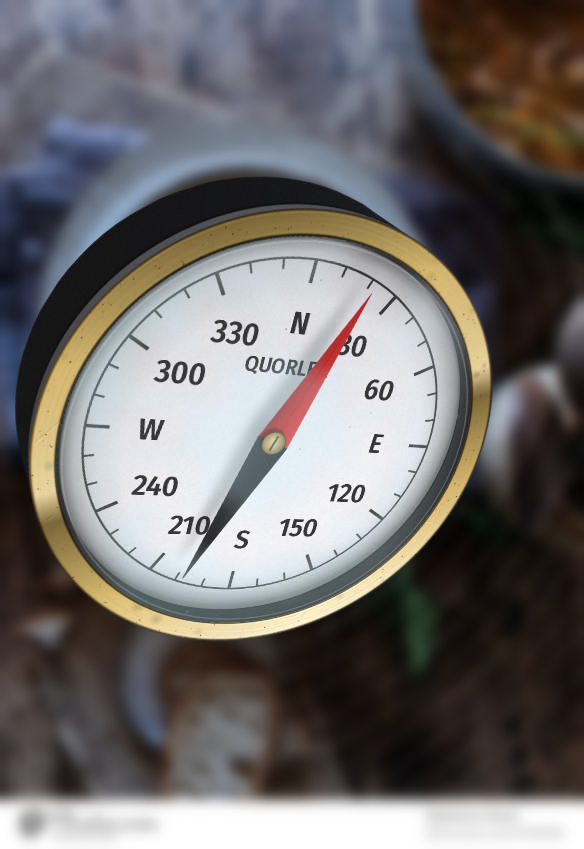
20 °
